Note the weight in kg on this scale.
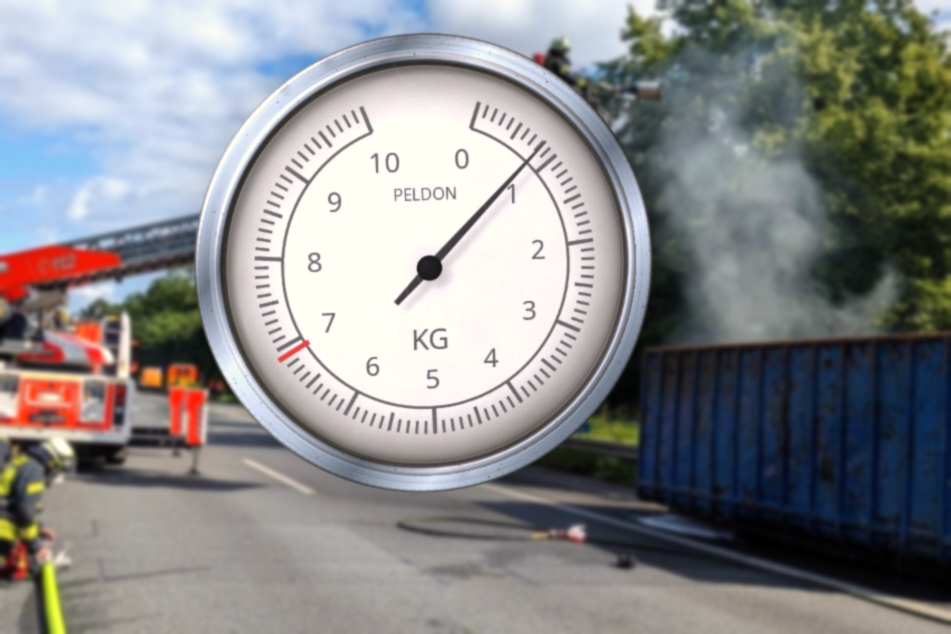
0.8 kg
